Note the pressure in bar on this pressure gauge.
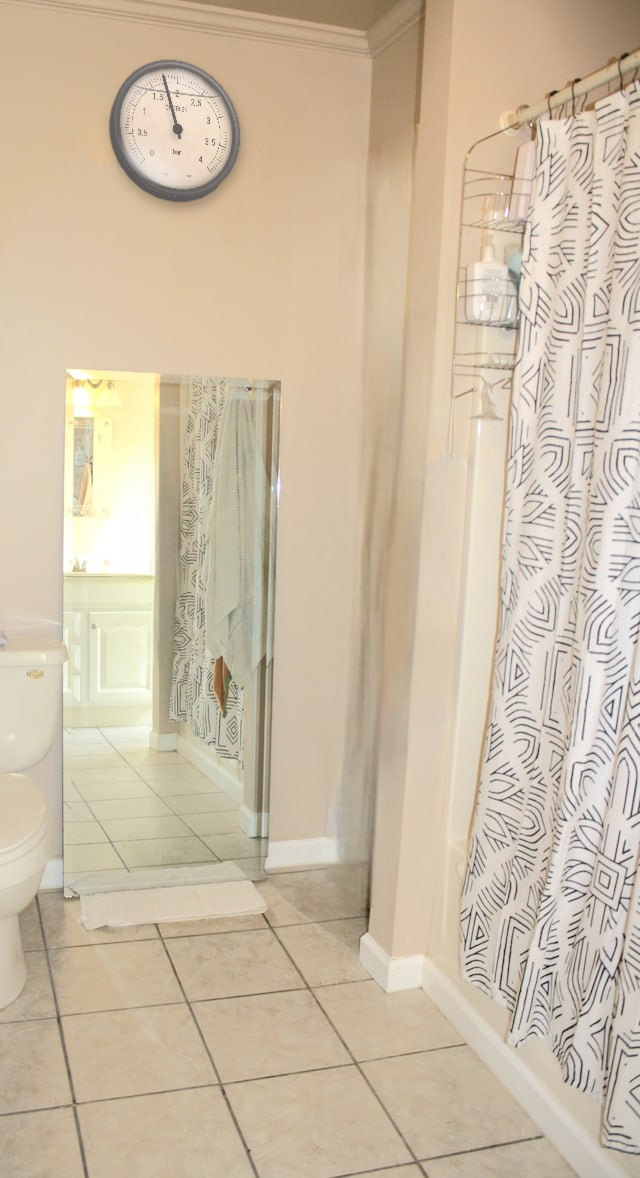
1.75 bar
